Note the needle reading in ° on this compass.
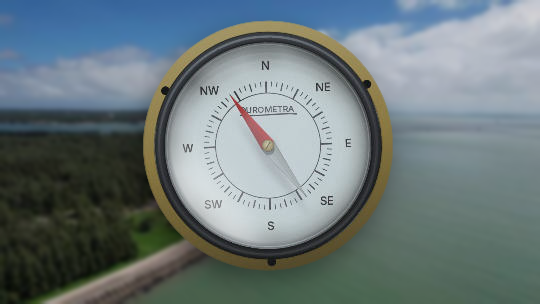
325 °
